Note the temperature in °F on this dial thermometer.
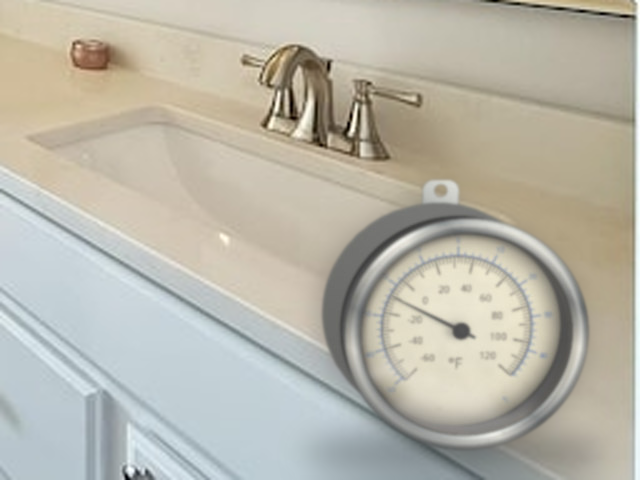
-10 °F
